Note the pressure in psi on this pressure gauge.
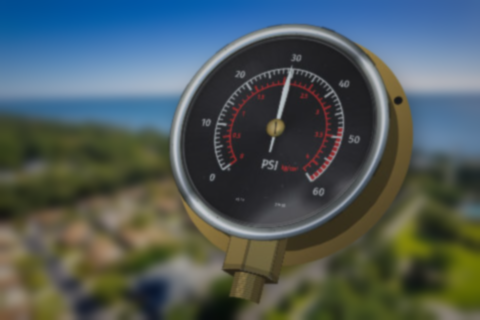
30 psi
